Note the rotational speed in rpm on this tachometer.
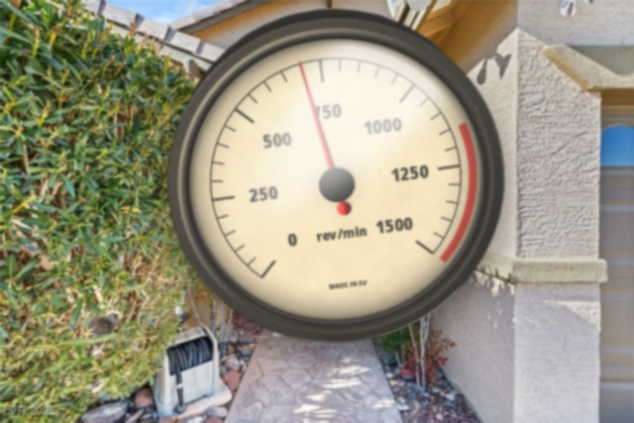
700 rpm
